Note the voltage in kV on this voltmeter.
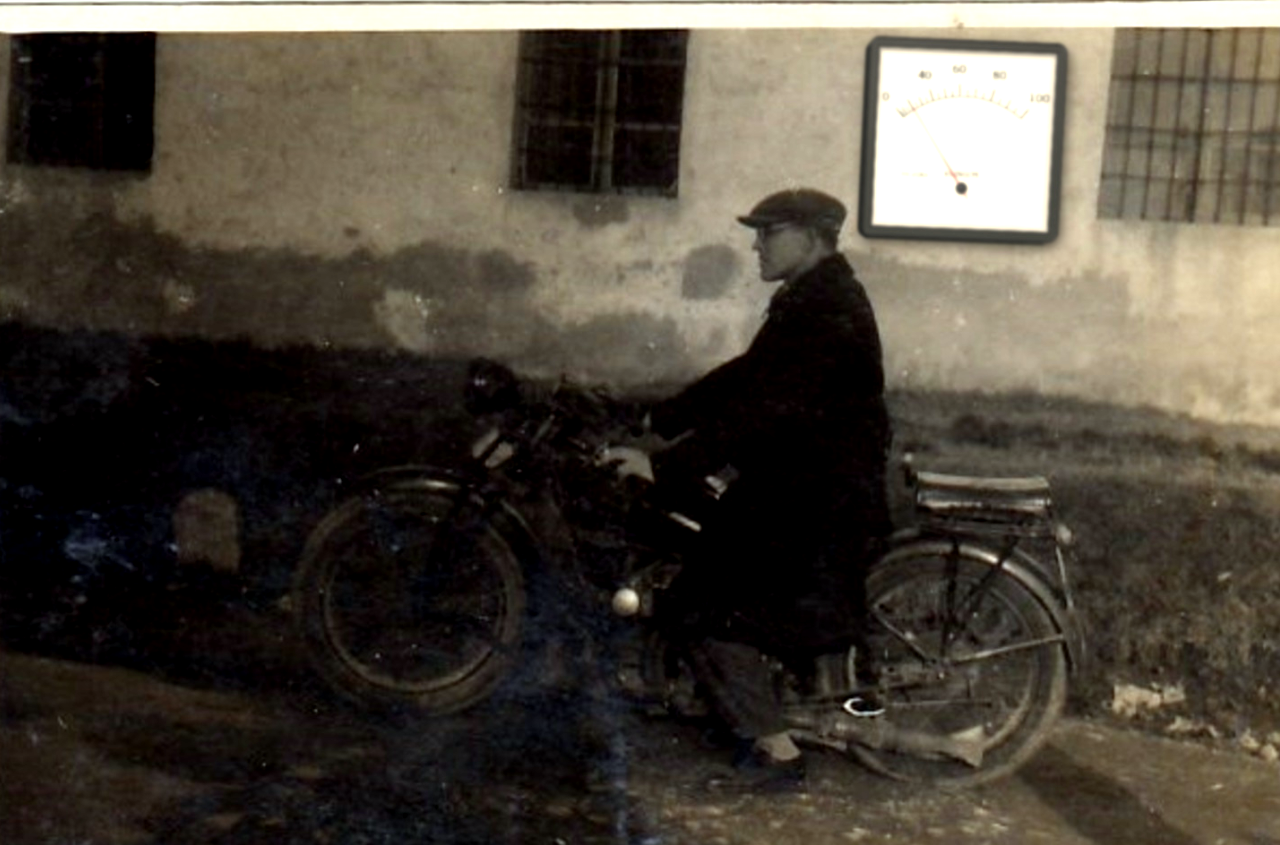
20 kV
